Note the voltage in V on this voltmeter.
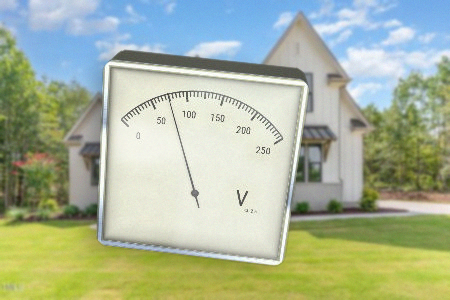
75 V
